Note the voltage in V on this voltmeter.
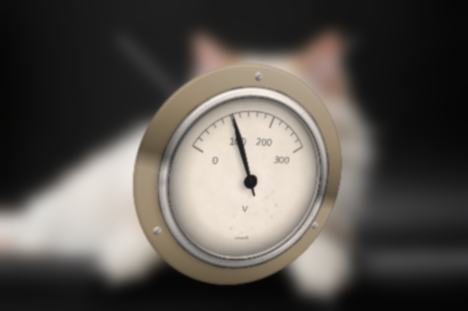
100 V
